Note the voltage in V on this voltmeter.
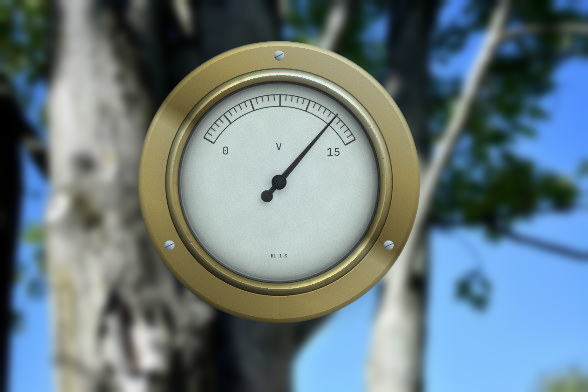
12.5 V
